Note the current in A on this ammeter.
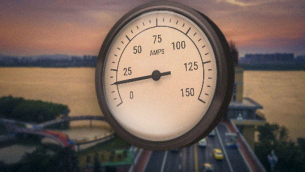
15 A
